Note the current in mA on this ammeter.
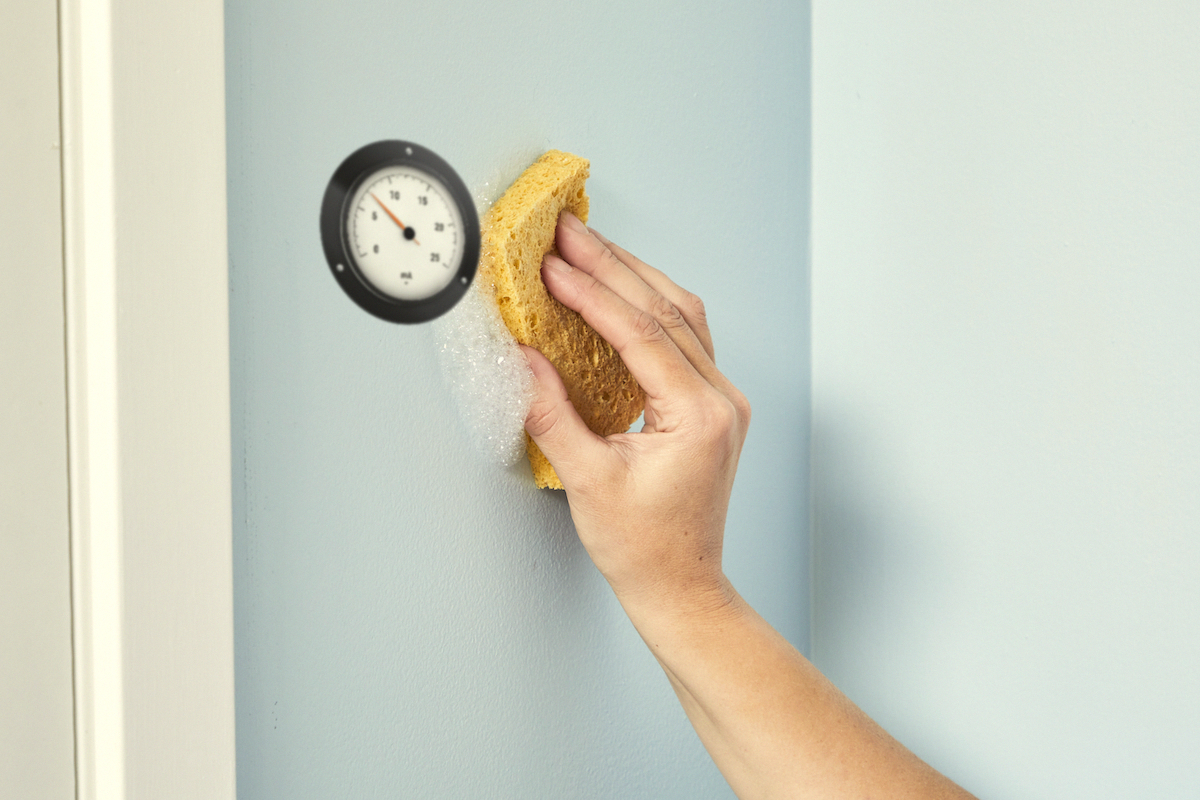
7 mA
